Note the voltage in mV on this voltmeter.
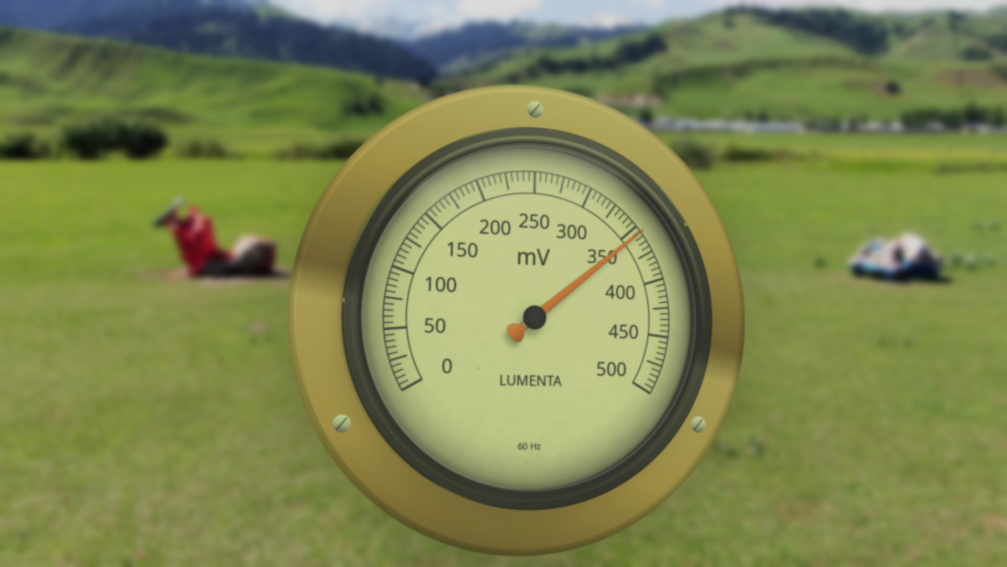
355 mV
